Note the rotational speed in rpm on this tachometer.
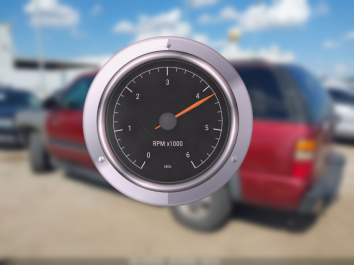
4200 rpm
